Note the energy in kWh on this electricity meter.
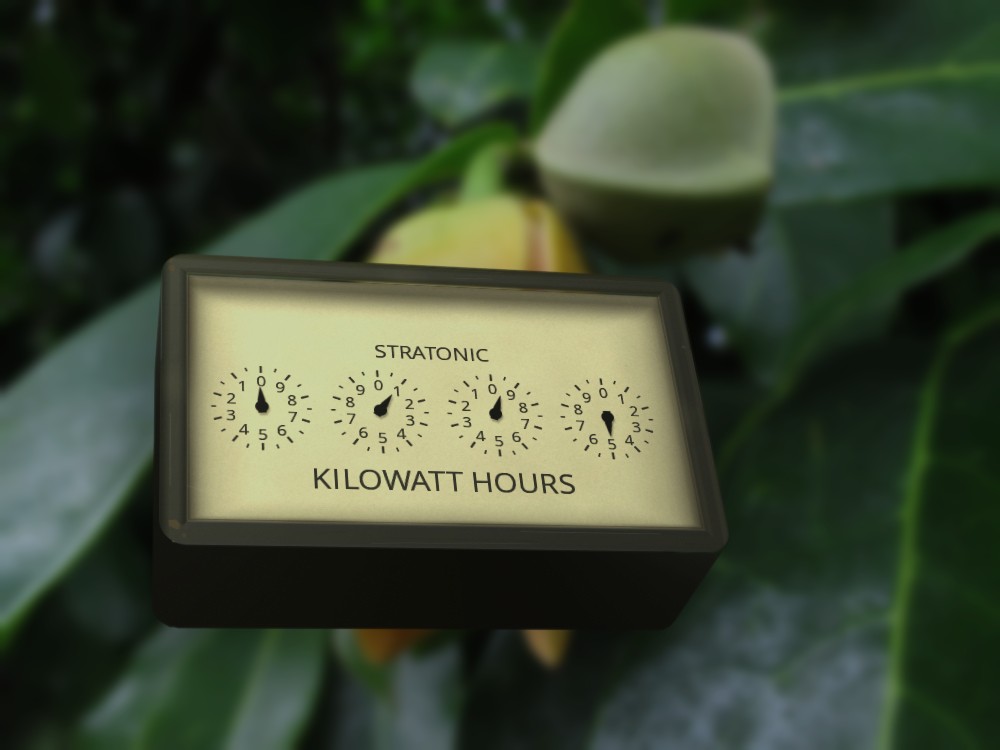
95 kWh
